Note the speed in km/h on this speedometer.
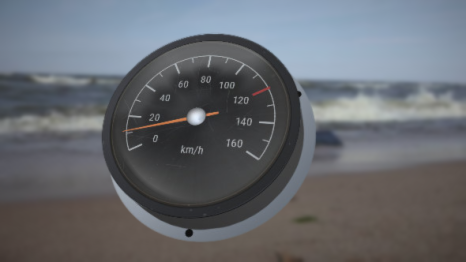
10 km/h
